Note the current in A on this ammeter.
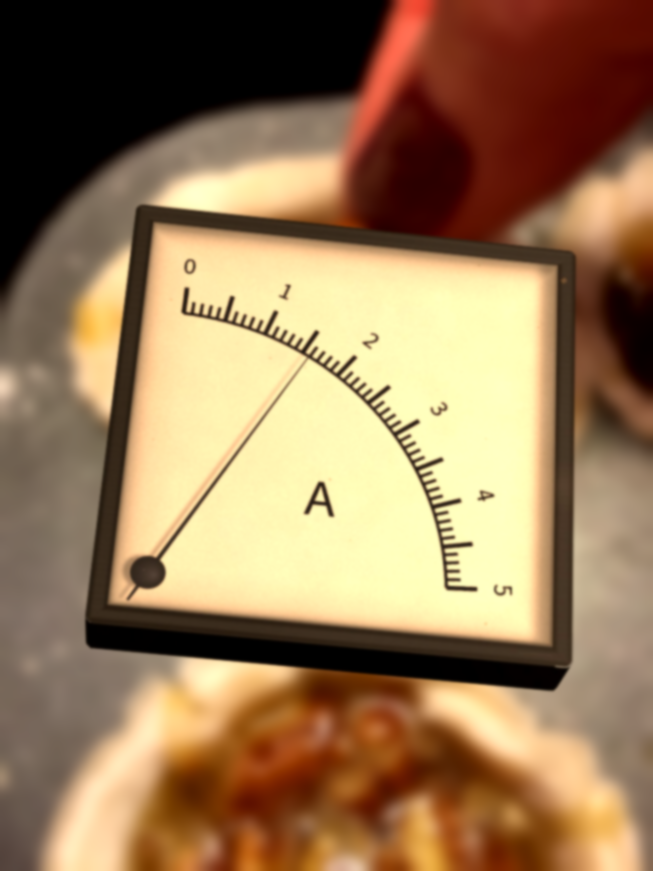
1.6 A
